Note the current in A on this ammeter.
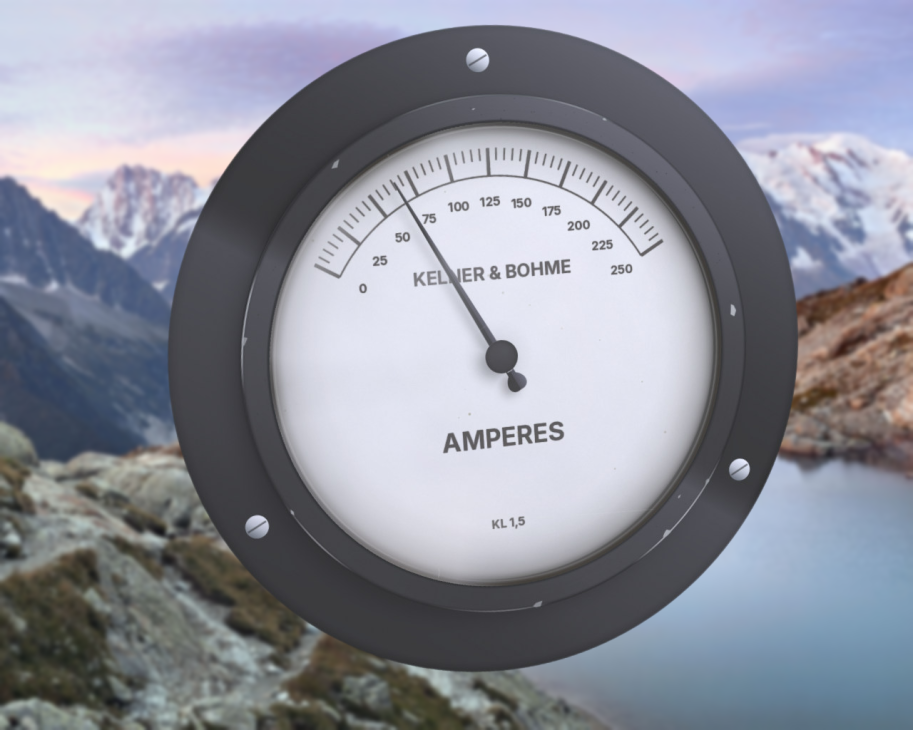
65 A
